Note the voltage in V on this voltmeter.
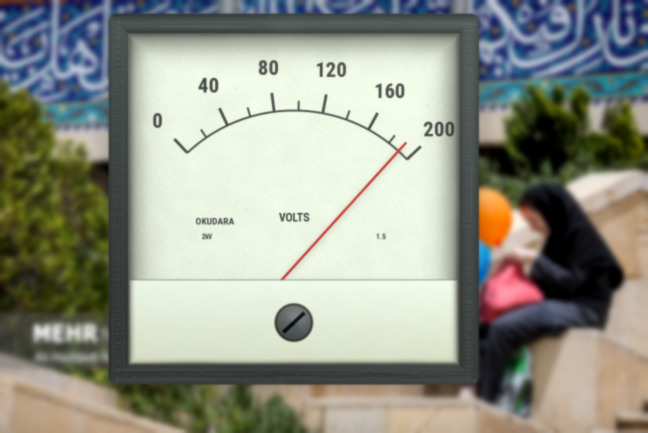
190 V
